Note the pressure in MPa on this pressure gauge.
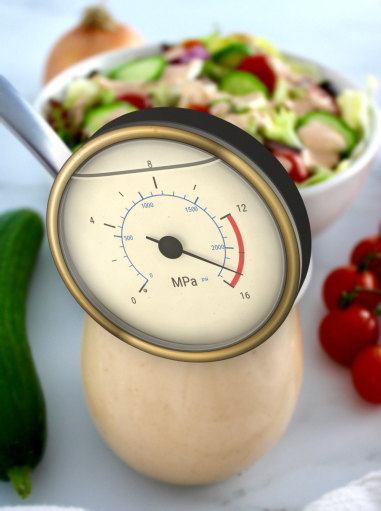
15 MPa
